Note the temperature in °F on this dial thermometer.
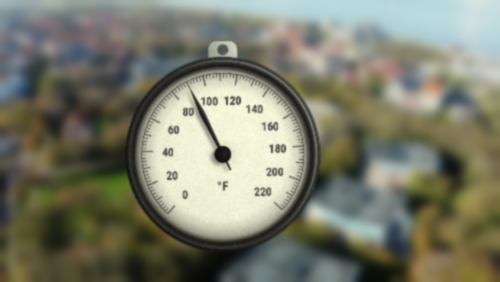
90 °F
